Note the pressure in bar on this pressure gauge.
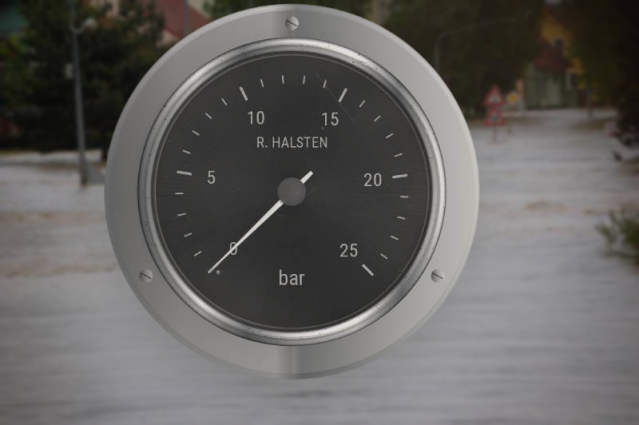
0 bar
